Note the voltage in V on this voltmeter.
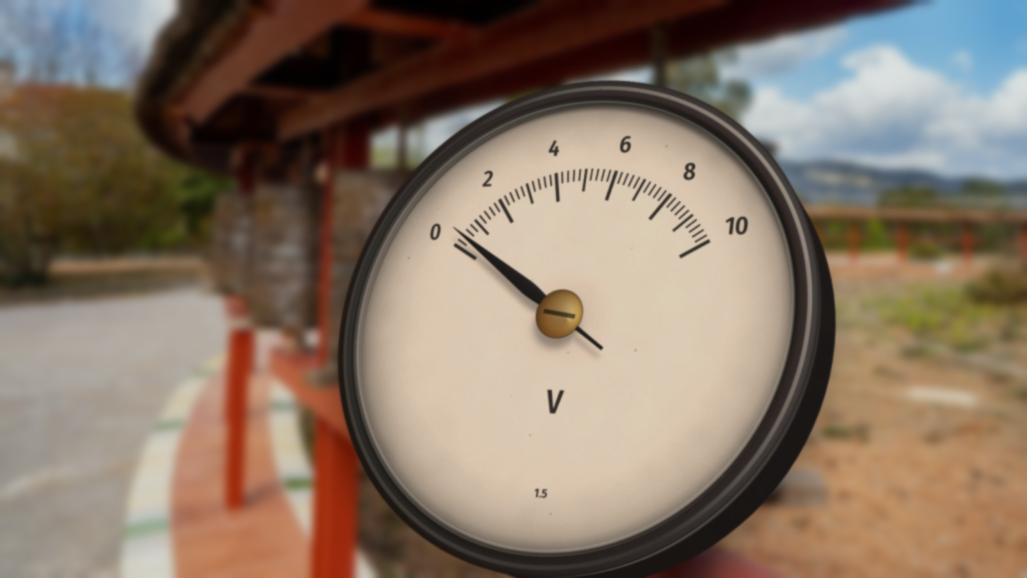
0.4 V
